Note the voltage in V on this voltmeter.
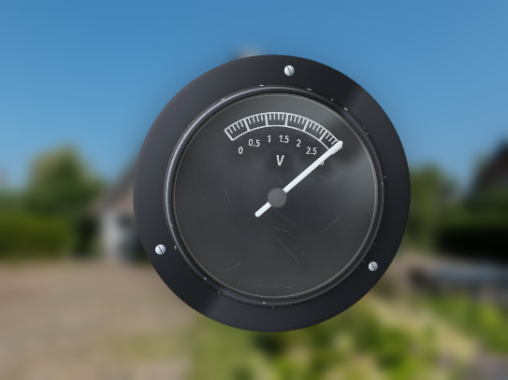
2.9 V
